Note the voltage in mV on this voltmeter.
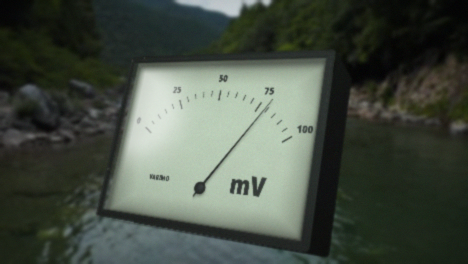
80 mV
